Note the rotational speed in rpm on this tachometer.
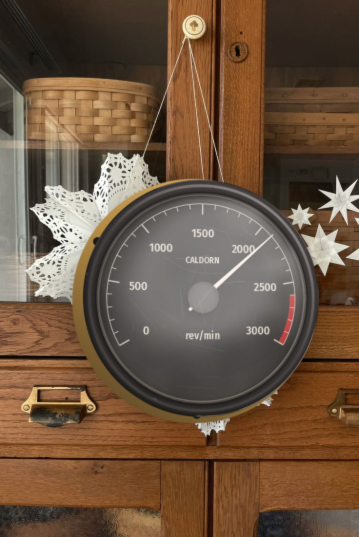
2100 rpm
